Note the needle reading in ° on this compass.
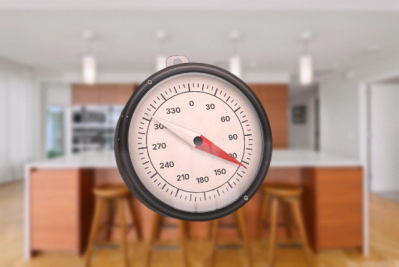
125 °
